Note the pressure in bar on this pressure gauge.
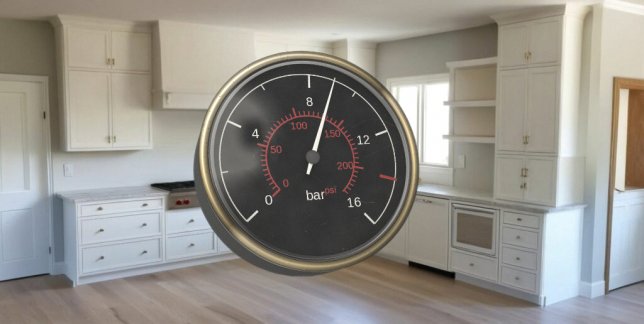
9 bar
